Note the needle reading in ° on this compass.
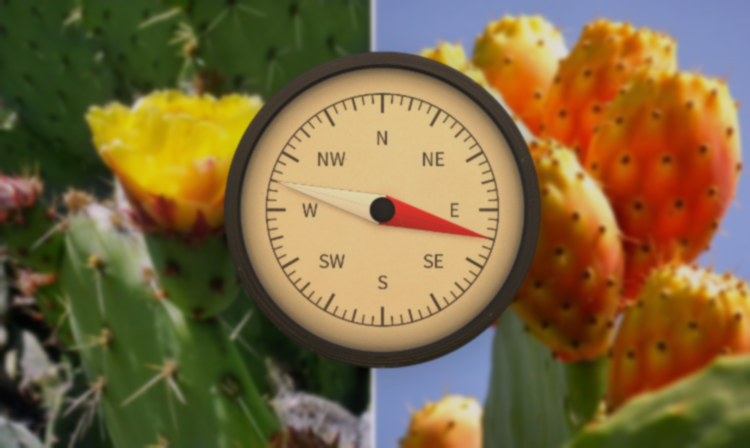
105 °
